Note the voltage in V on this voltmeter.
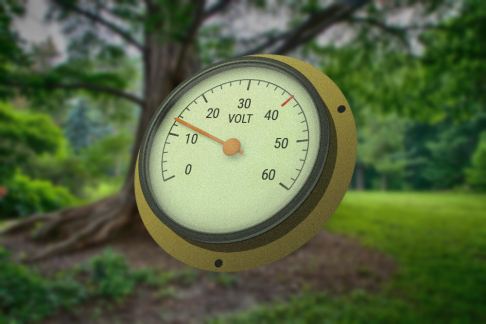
13 V
